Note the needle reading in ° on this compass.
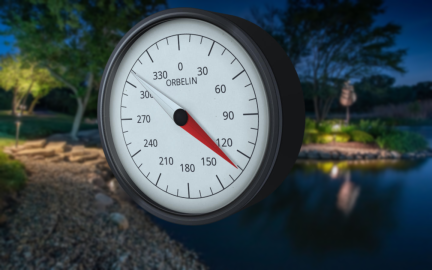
130 °
